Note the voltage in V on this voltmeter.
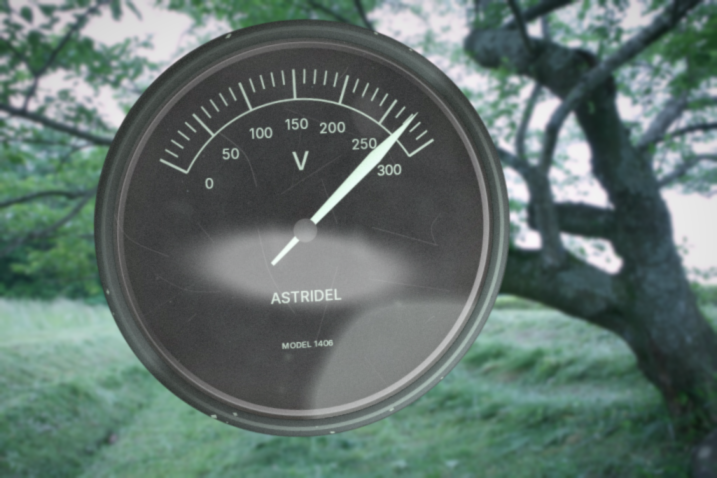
270 V
